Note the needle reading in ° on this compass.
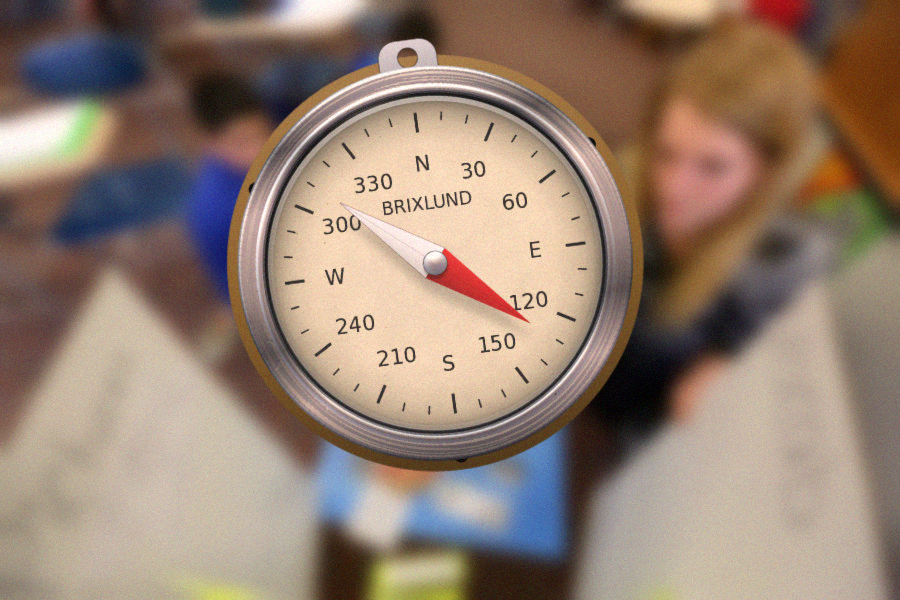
130 °
